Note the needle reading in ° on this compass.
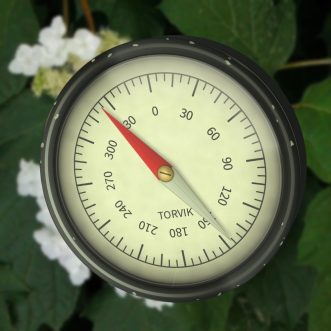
325 °
